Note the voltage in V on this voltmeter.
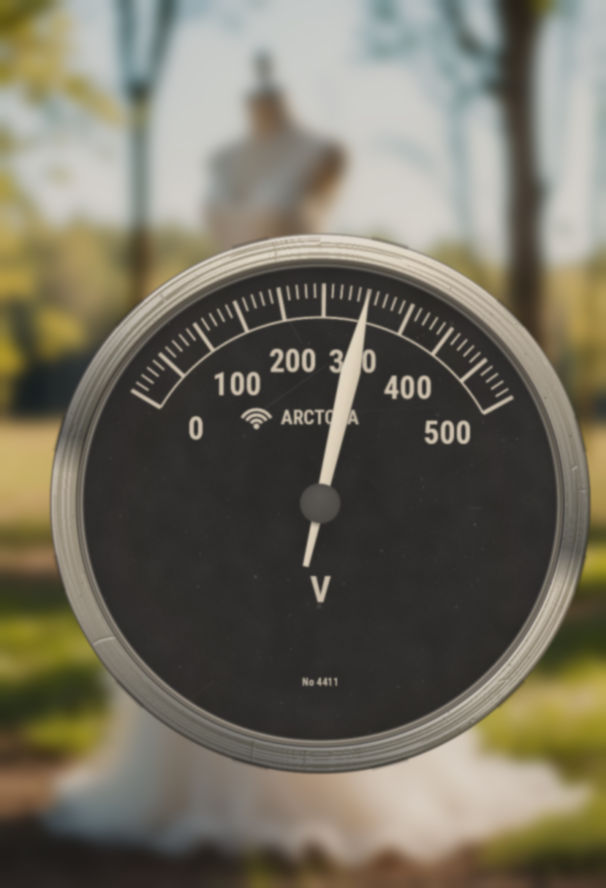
300 V
